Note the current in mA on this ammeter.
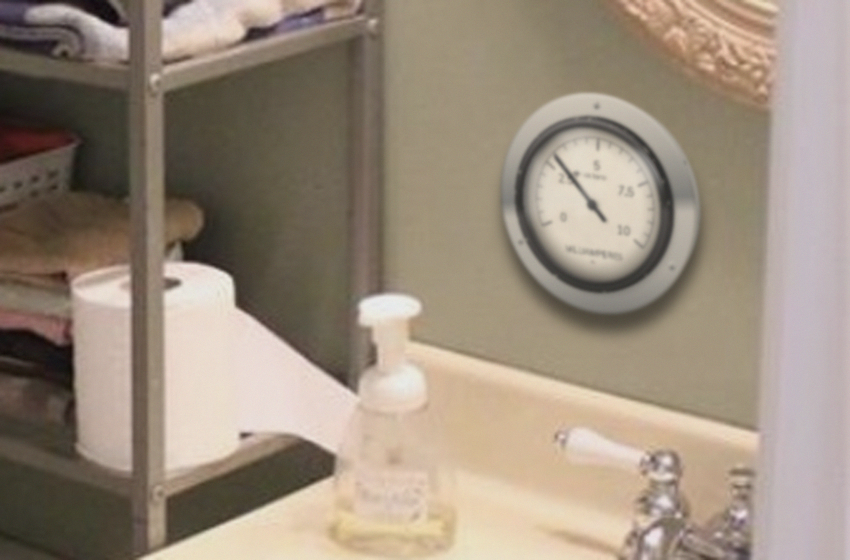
3 mA
